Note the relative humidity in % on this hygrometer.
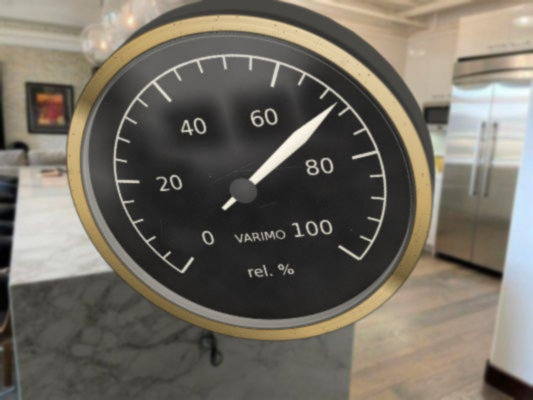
70 %
